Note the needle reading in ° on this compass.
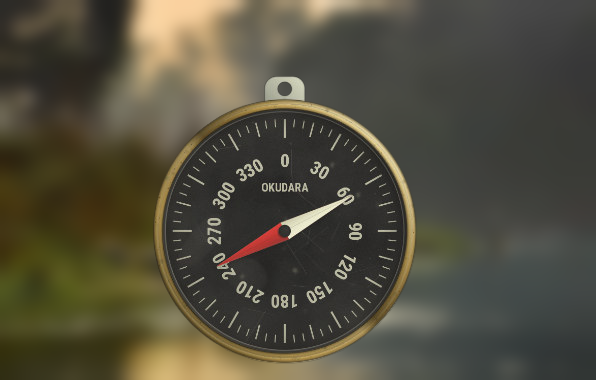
242.5 °
